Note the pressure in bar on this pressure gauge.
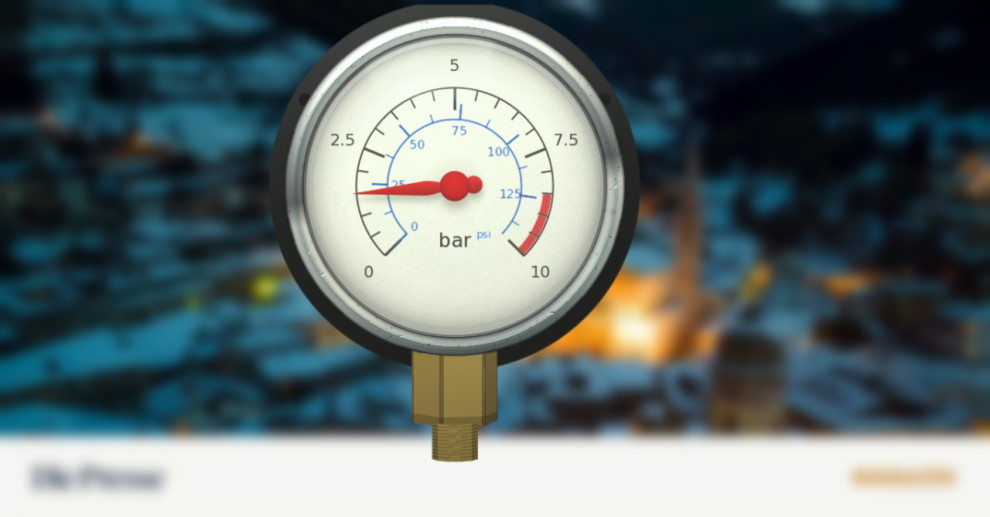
1.5 bar
